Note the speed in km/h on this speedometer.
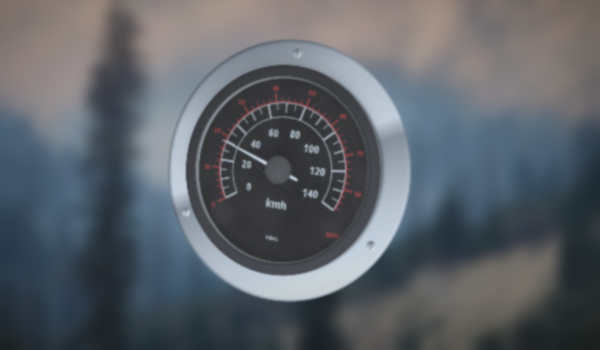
30 km/h
